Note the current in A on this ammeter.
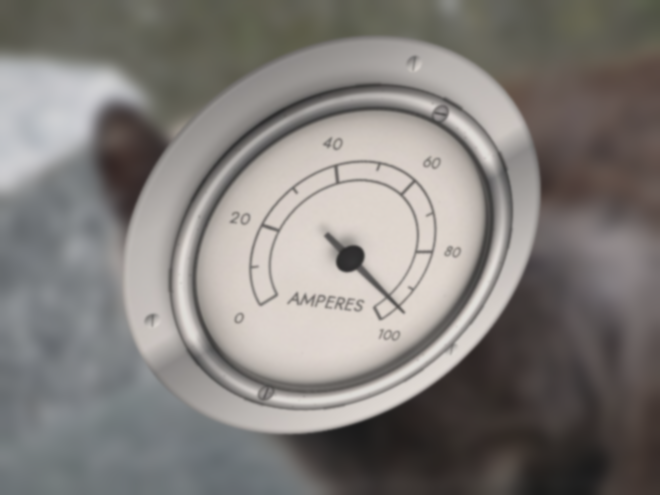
95 A
